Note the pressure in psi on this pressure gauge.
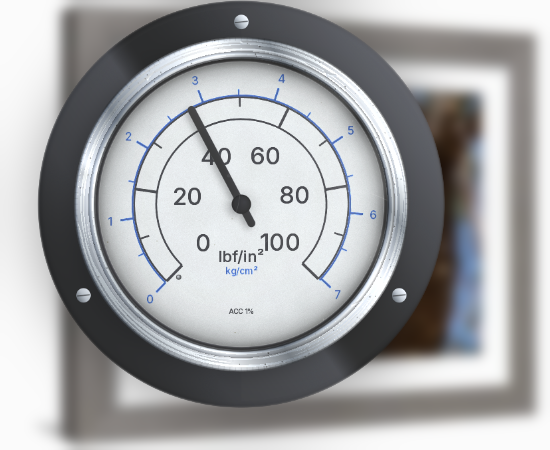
40 psi
